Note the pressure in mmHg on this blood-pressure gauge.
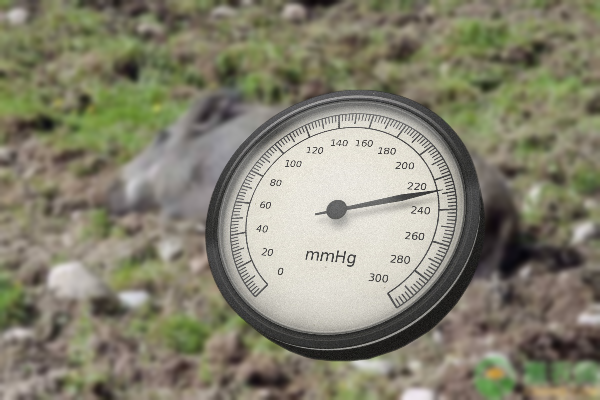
230 mmHg
